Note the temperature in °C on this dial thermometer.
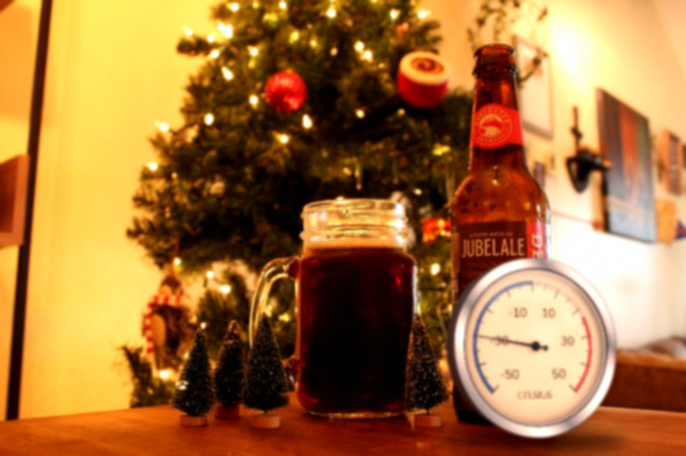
-30 °C
